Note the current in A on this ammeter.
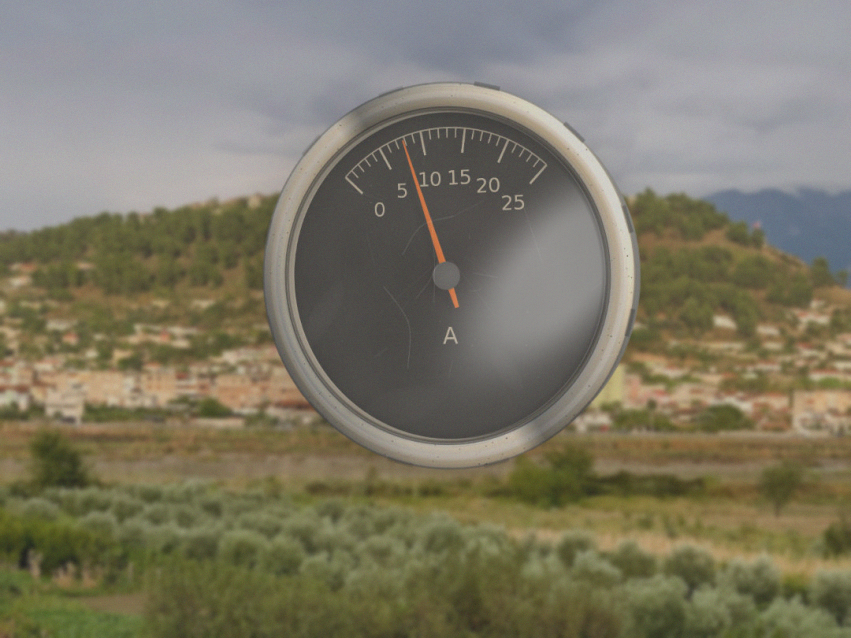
8 A
